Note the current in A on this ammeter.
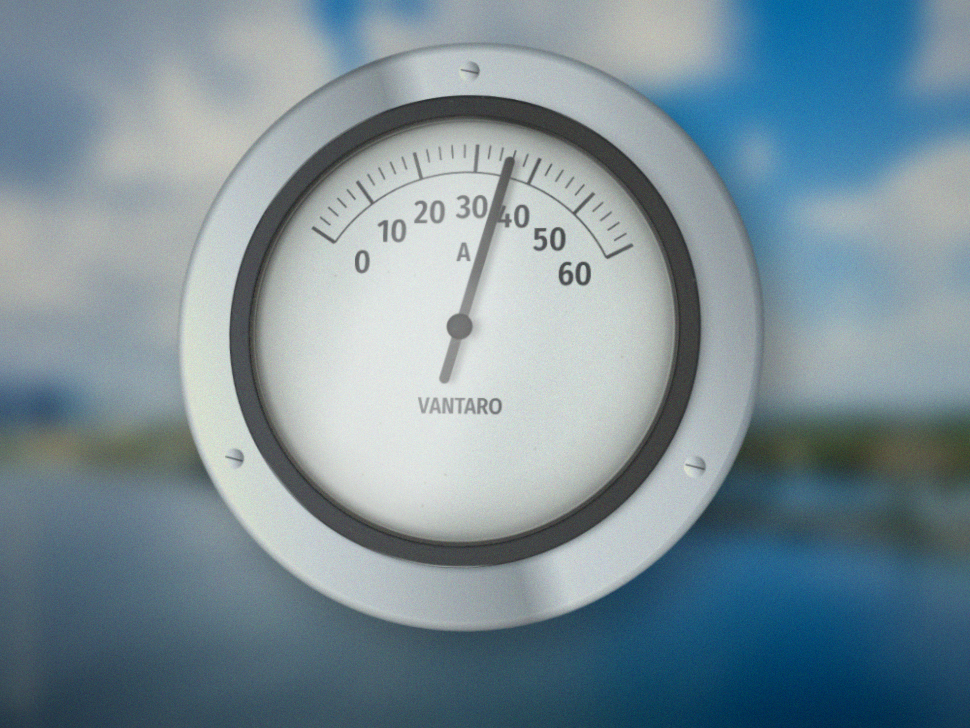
36 A
